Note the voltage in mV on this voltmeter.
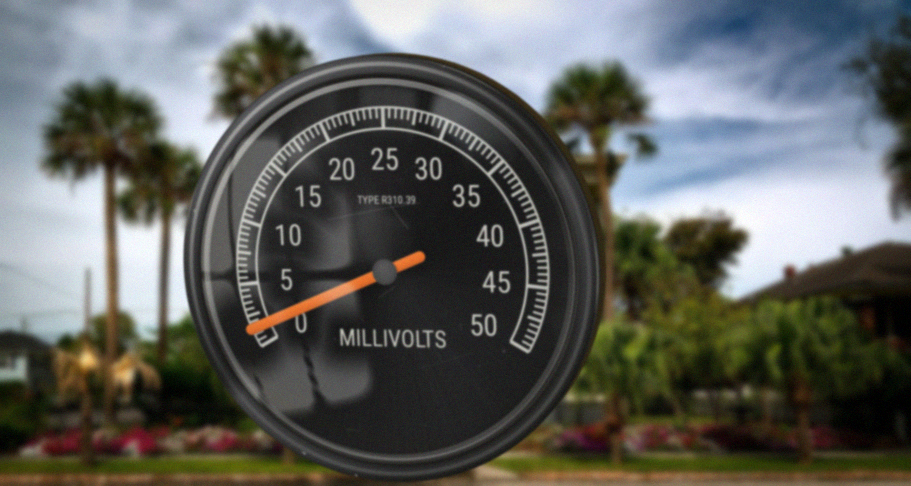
1.5 mV
